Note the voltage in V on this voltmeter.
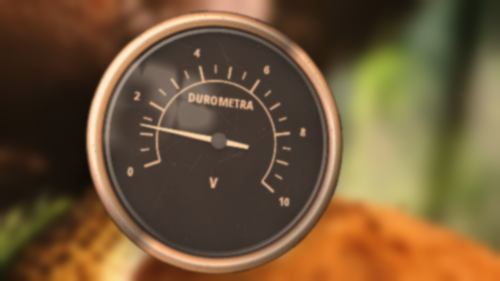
1.25 V
